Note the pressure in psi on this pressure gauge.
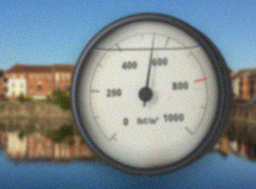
550 psi
